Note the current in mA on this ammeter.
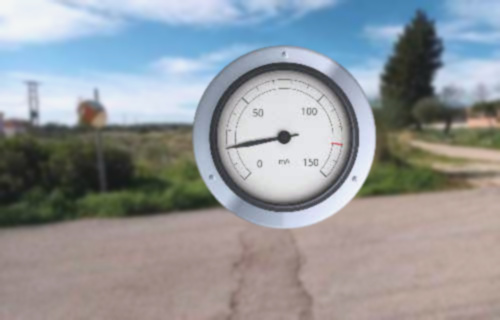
20 mA
